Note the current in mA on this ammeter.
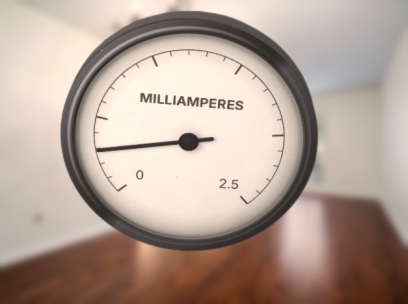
0.3 mA
